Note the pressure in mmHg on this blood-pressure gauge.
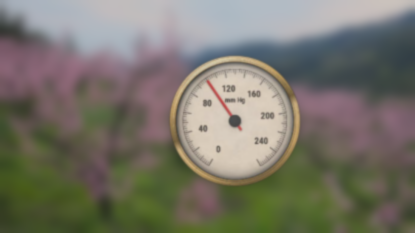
100 mmHg
